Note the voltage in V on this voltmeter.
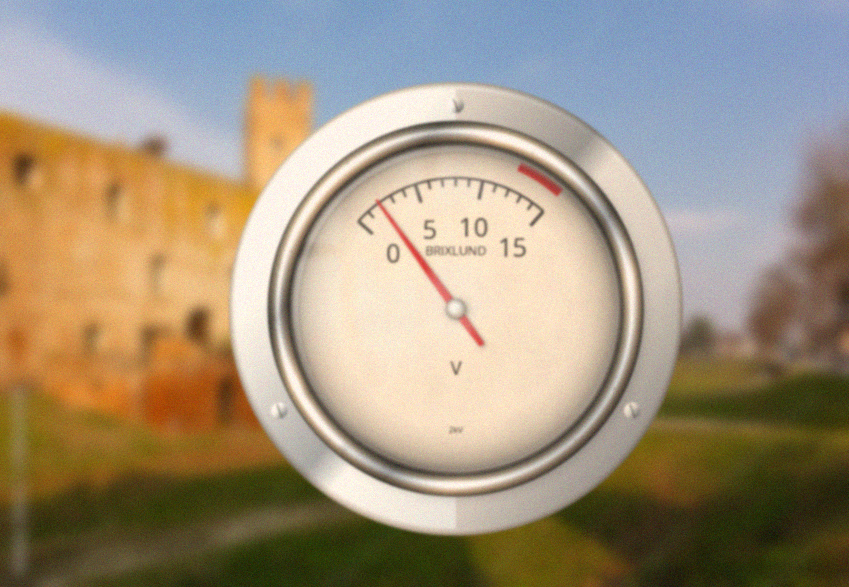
2 V
